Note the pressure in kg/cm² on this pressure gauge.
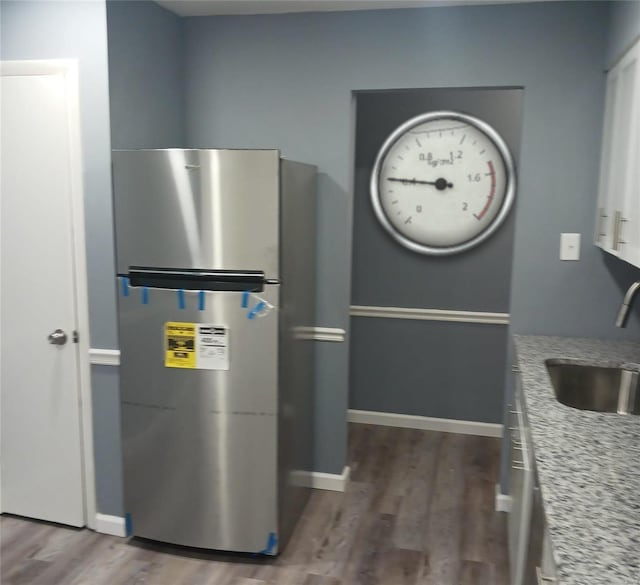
0.4 kg/cm²
